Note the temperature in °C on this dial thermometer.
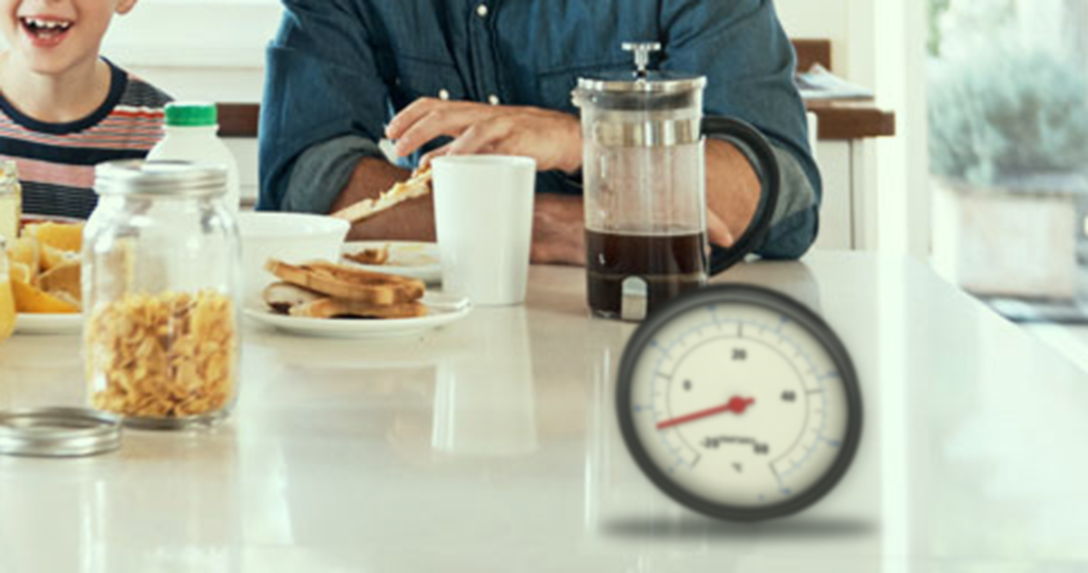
-10 °C
